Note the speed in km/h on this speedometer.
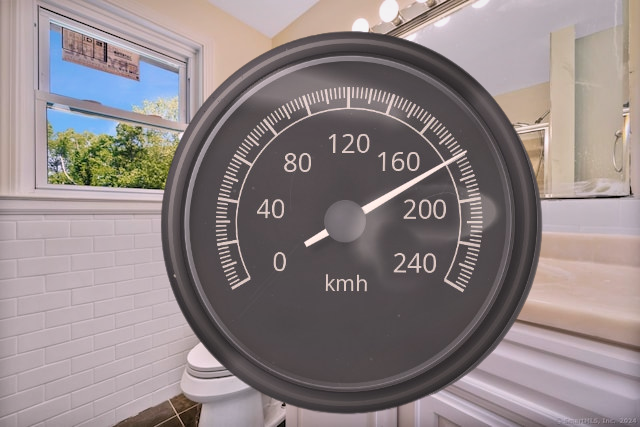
180 km/h
